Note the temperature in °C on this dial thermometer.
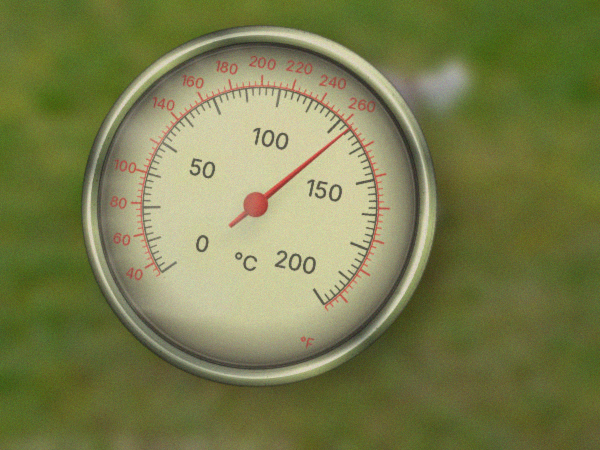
130 °C
